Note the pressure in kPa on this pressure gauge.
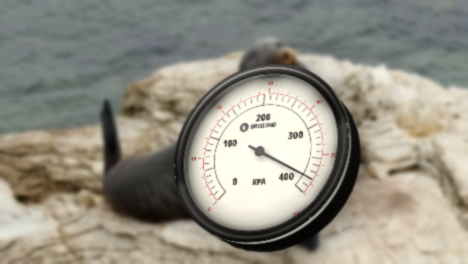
380 kPa
